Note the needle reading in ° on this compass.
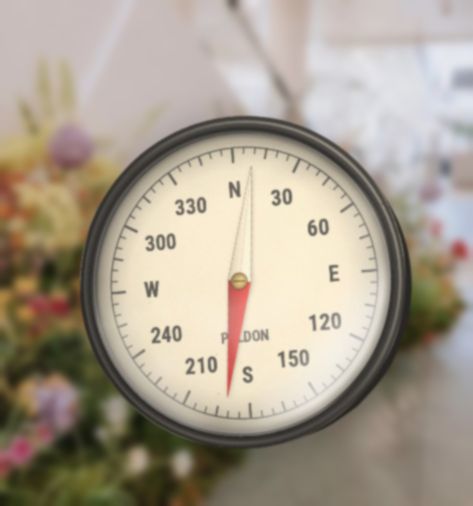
190 °
